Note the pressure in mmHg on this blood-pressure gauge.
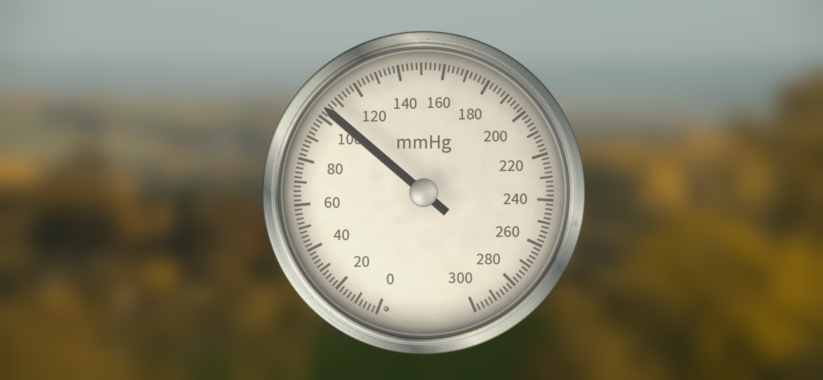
104 mmHg
